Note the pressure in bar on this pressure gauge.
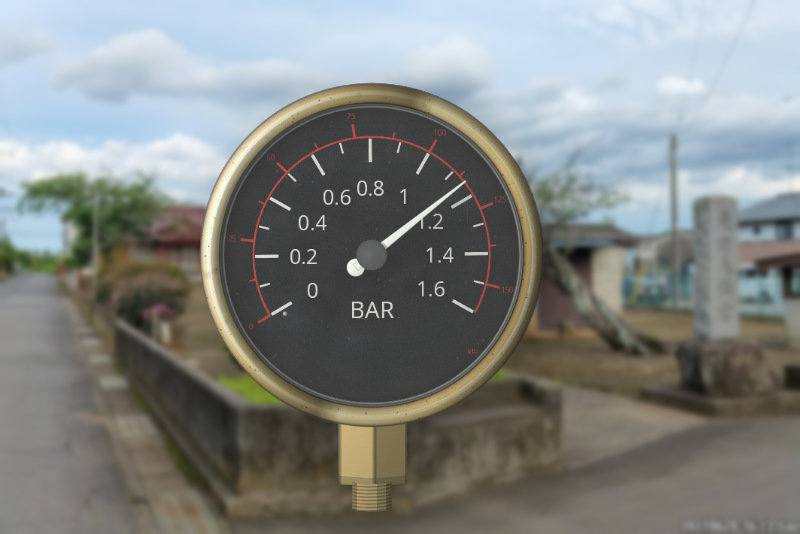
1.15 bar
